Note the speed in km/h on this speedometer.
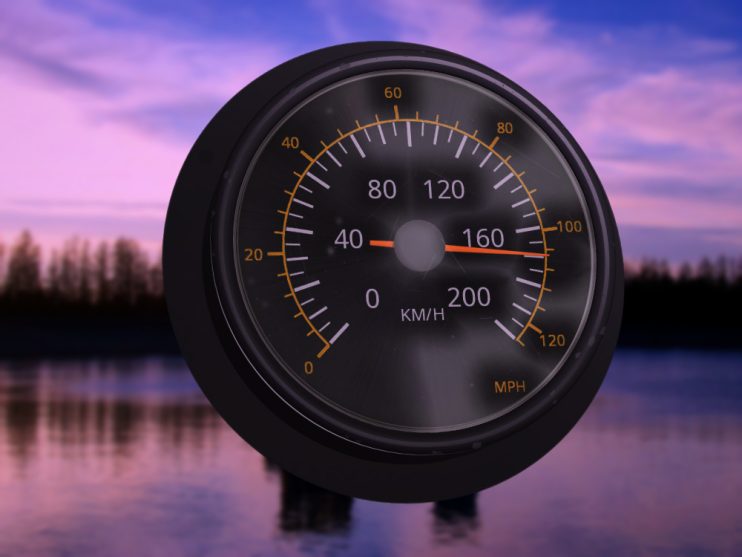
170 km/h
